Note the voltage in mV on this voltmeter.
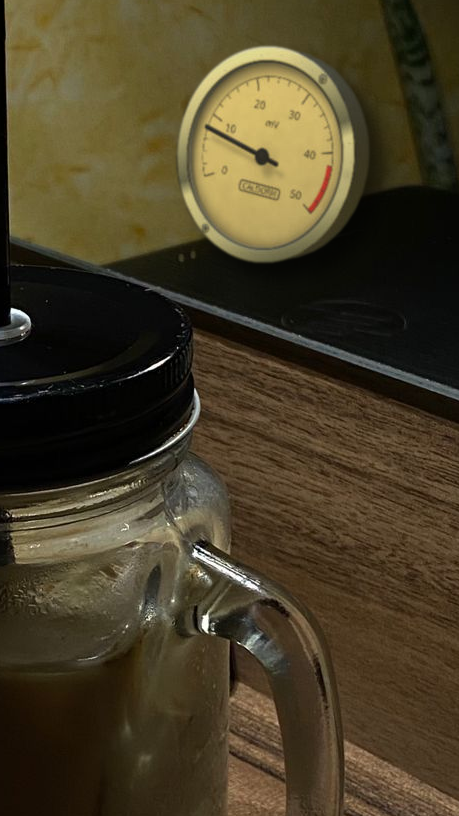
8 mV
